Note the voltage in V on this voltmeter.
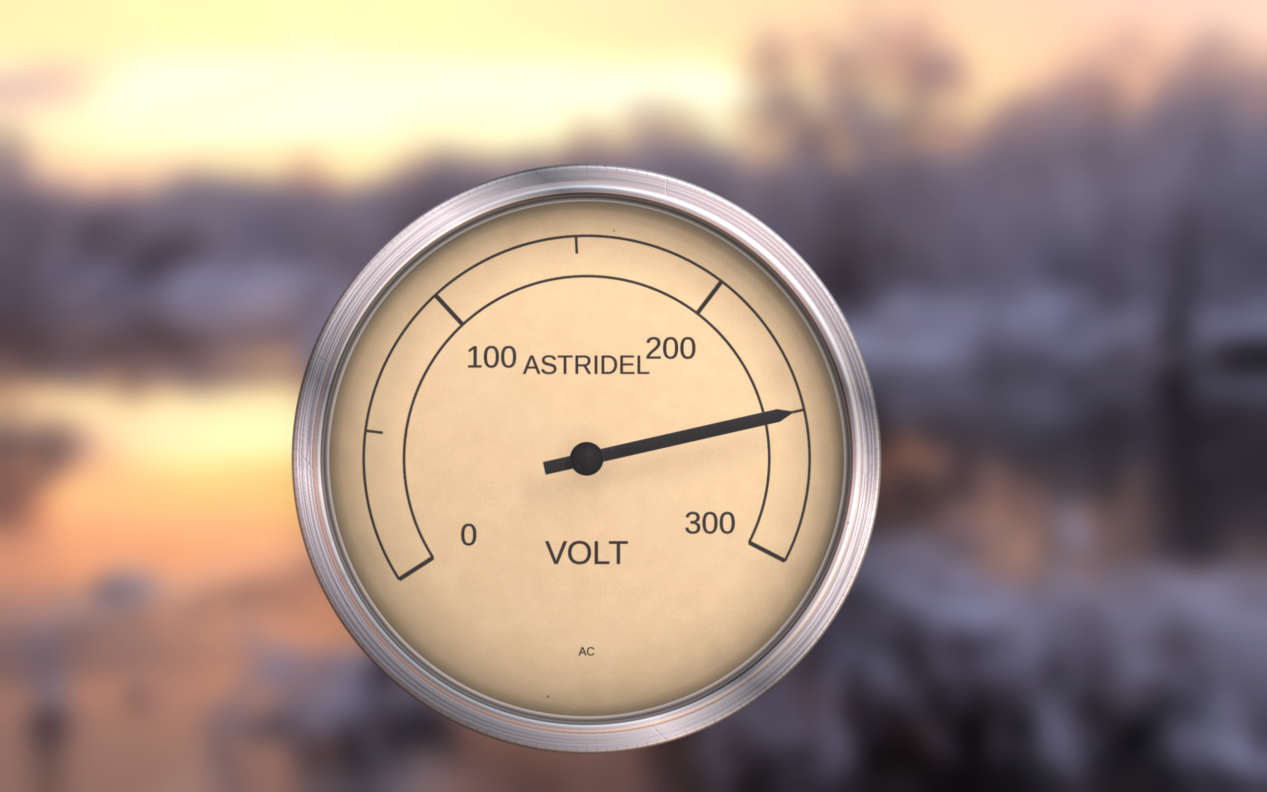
250 V
